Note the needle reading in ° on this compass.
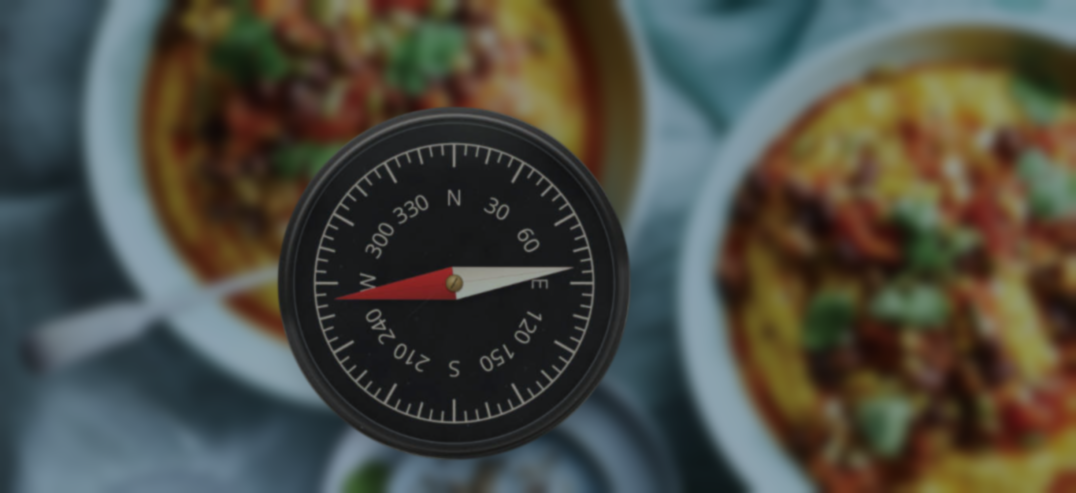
262.5 °
